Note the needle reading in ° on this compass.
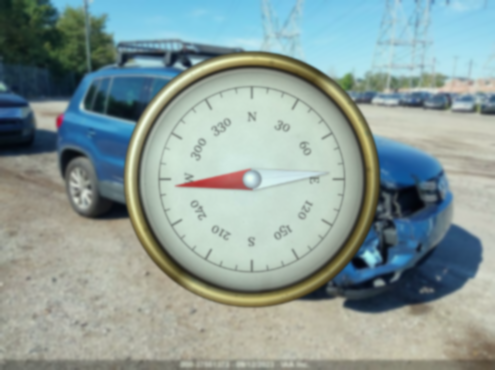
265 °
